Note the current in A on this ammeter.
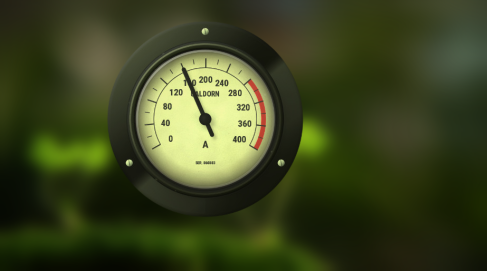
160 A
